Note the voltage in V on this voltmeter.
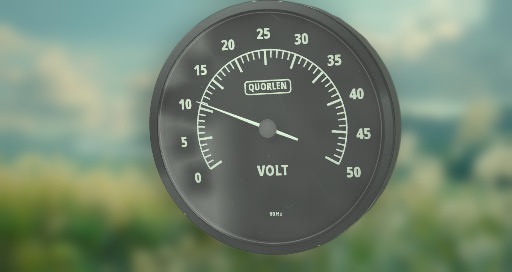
11 V
